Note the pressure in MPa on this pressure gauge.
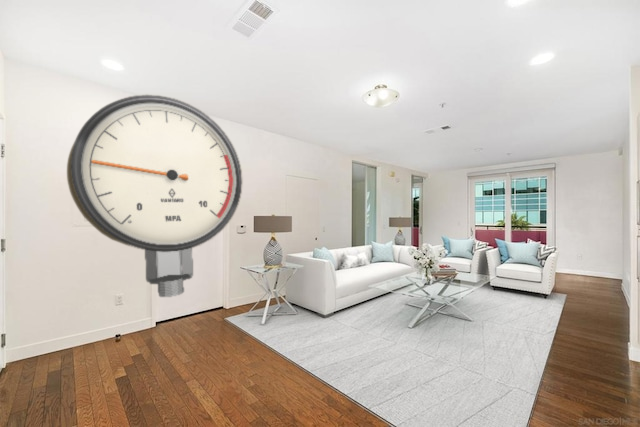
2 MPa
